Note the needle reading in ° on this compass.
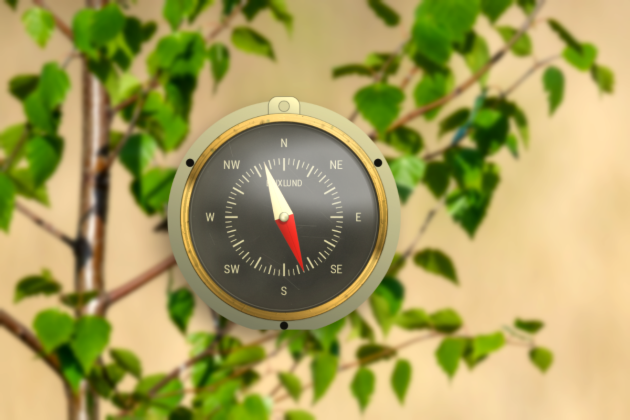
160 °
